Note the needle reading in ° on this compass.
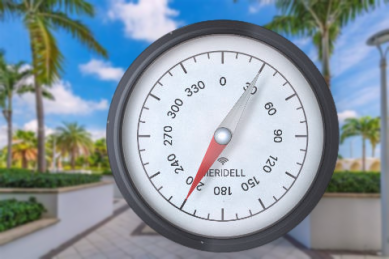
210 °
